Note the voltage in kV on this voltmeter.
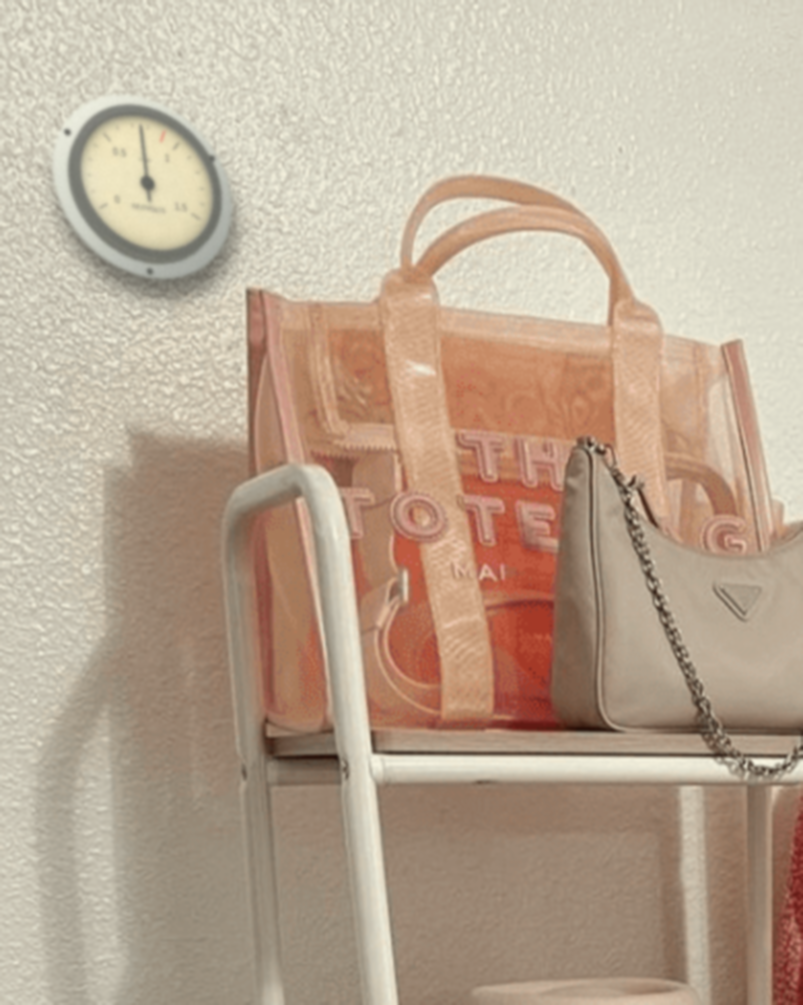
0.75 kV
